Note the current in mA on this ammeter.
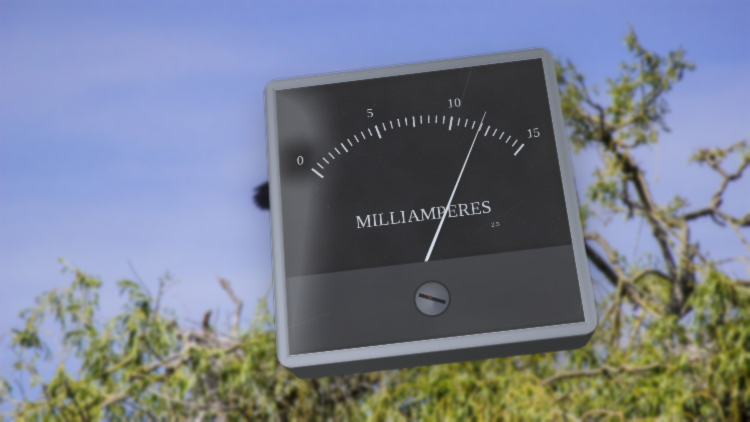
12 mA
